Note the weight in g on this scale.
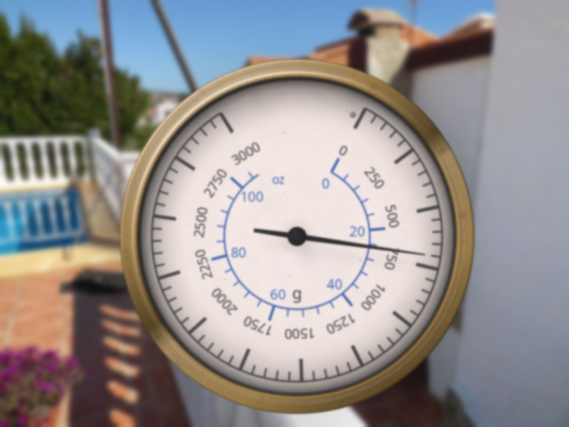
700 g
